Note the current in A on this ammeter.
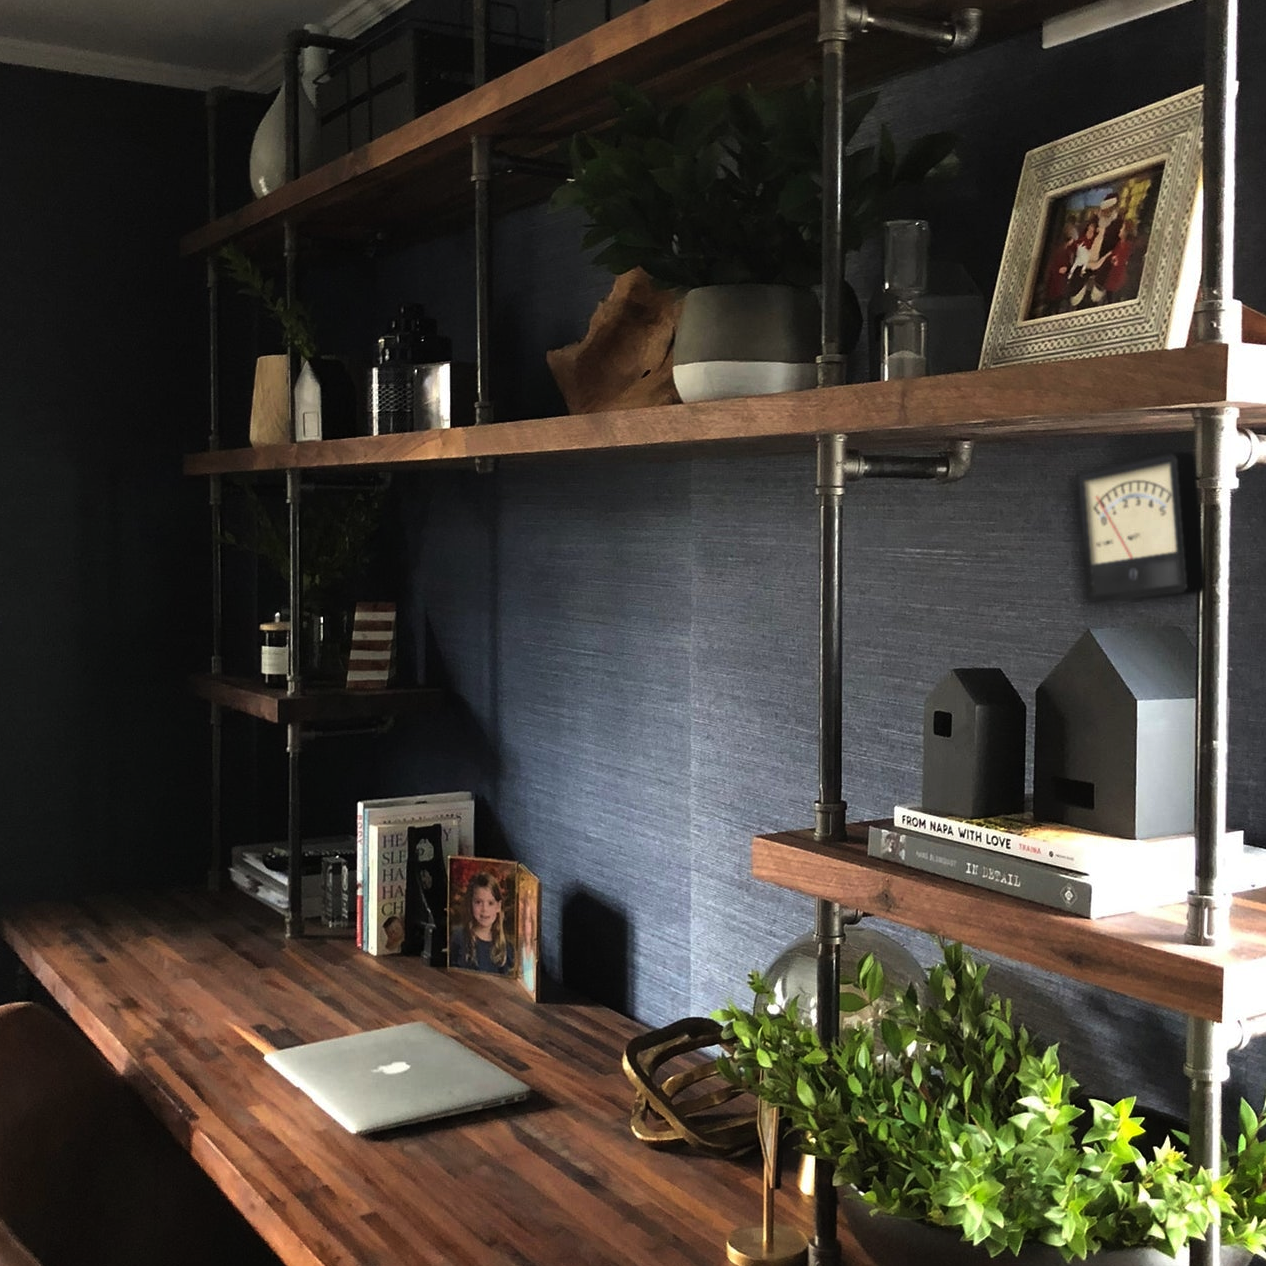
0.5 A
